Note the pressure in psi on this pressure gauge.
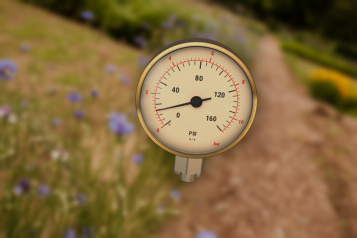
15 psi
